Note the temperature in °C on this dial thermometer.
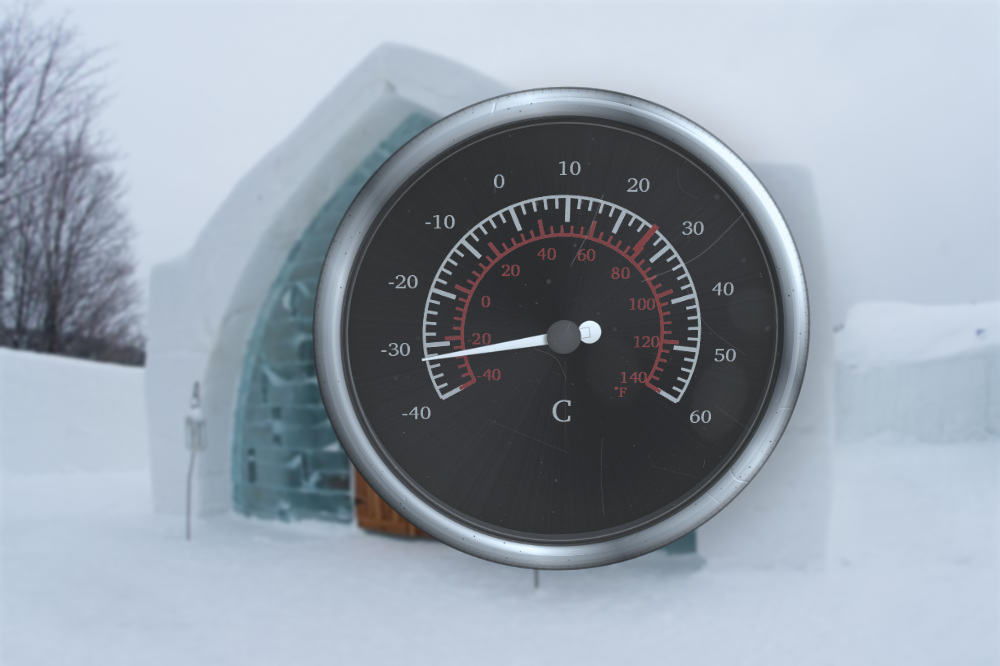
-32 °C
